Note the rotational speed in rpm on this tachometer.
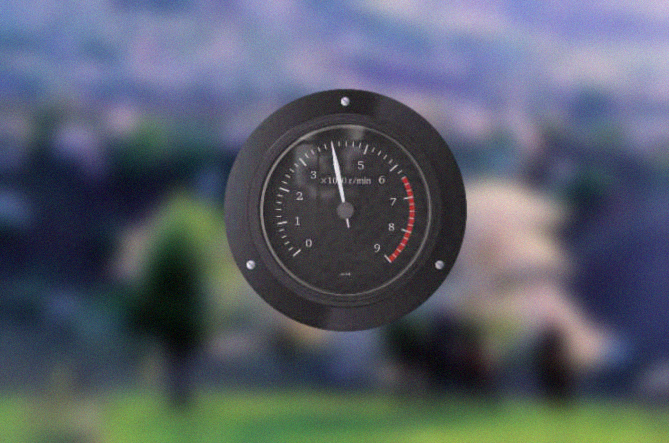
4000 rpm
